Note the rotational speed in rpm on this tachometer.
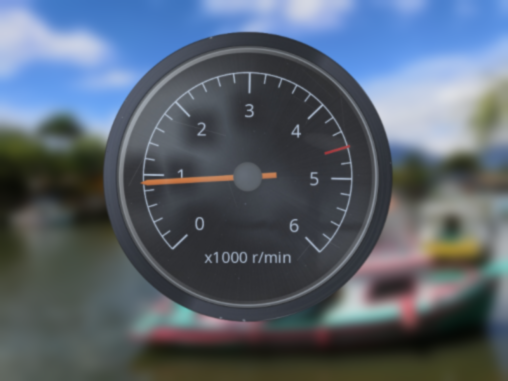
900 rpm
